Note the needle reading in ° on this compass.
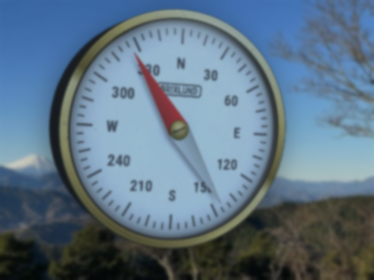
325 °
